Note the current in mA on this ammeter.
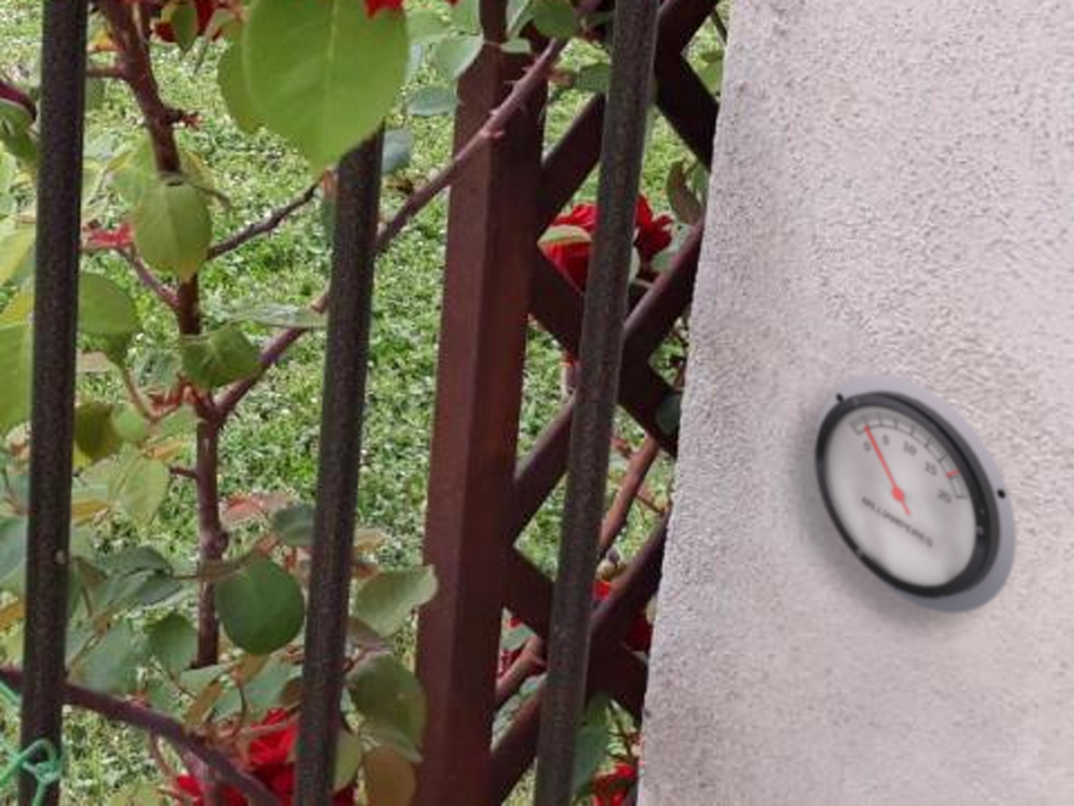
2.5 mA
